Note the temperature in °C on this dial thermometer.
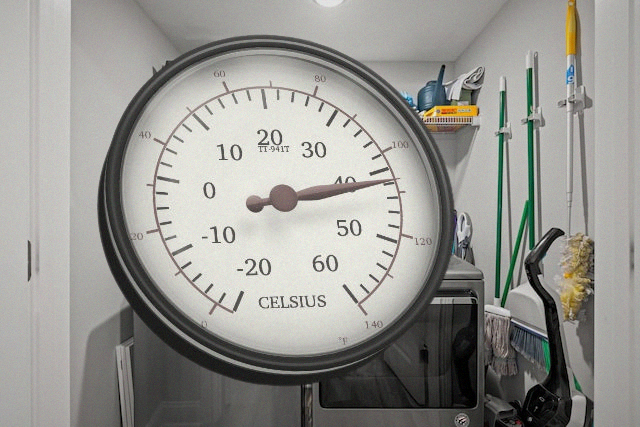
42 °C
